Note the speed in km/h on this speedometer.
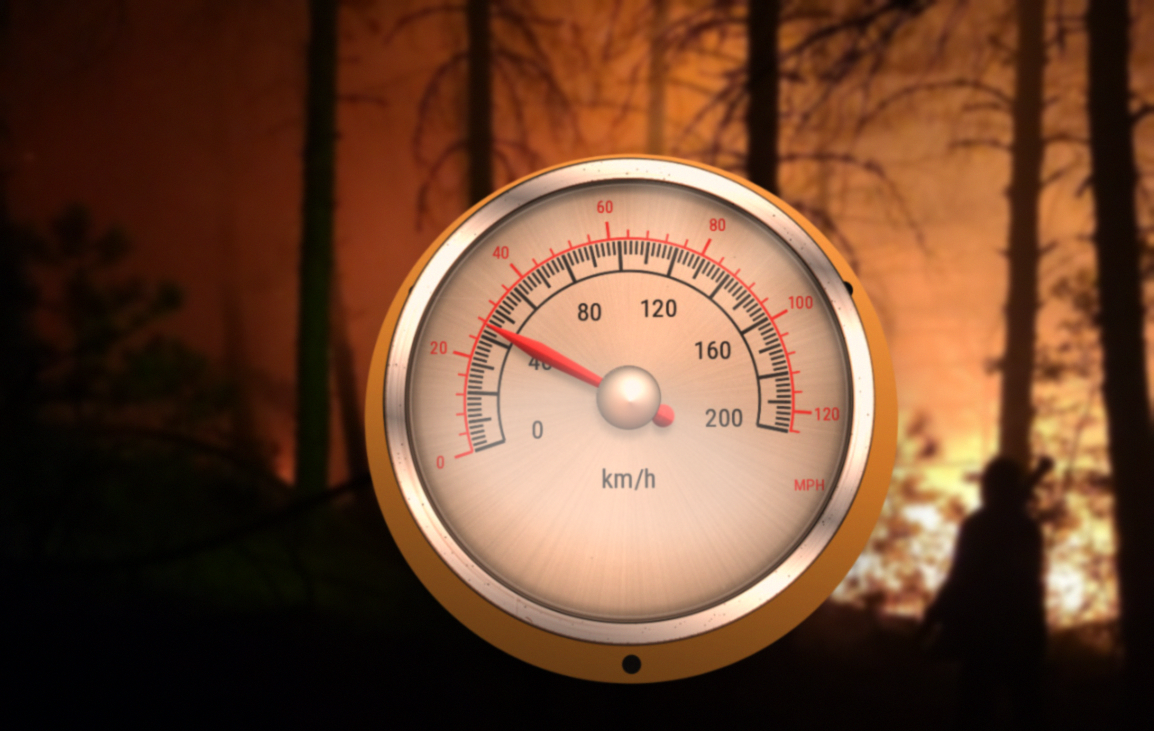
44 km/h
